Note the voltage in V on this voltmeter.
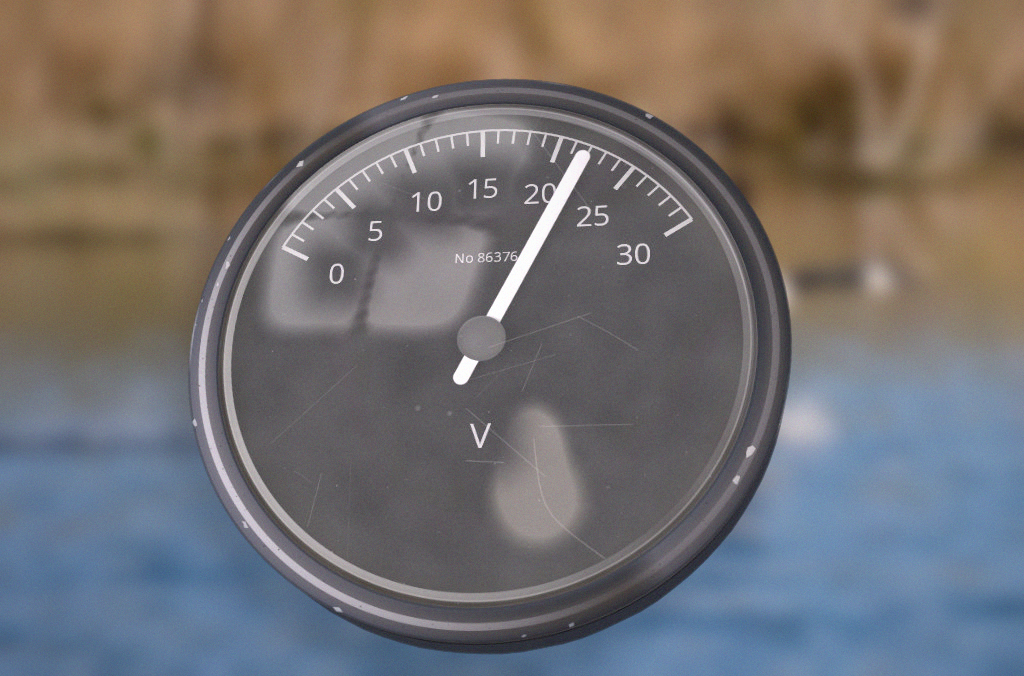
22 V
